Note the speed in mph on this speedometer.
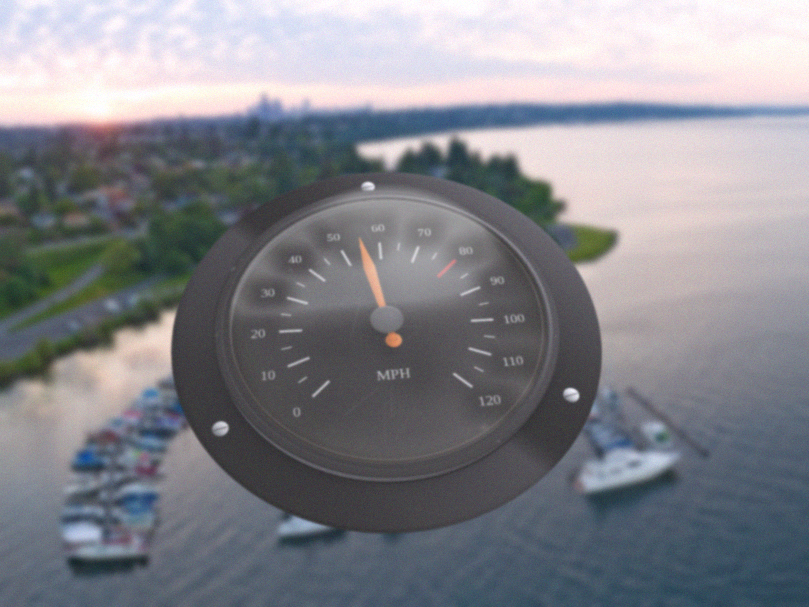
55 mph
